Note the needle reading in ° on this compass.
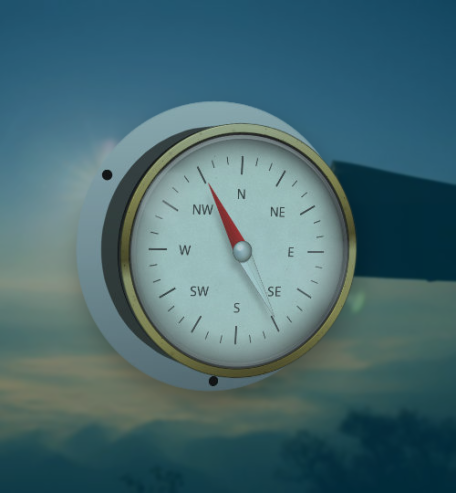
330 °
